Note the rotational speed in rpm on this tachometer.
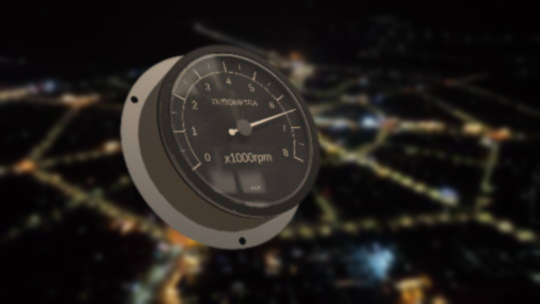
6500 rpm
